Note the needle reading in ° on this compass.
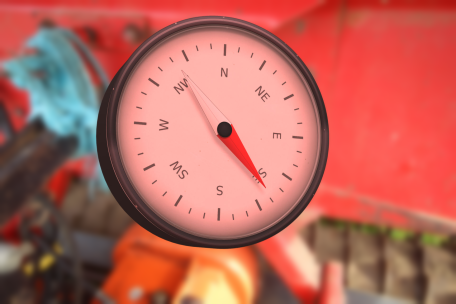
140 °
